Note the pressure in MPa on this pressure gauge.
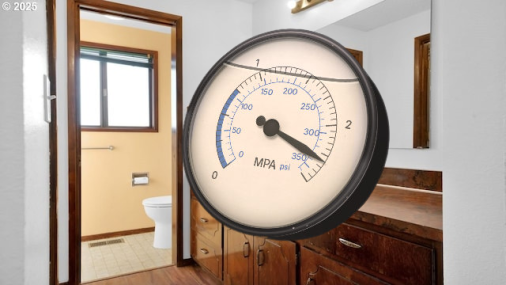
2.3 MPa
